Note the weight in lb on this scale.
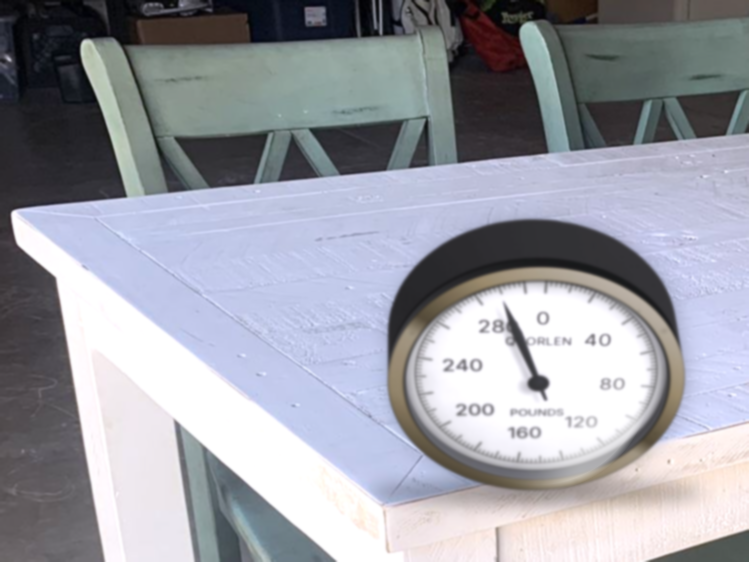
290 lb
